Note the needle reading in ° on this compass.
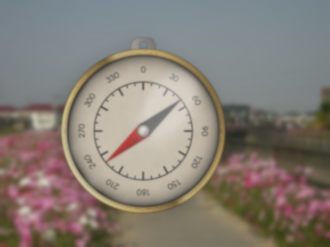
230 °
